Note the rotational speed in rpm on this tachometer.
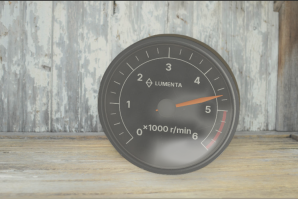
4625 rpm
